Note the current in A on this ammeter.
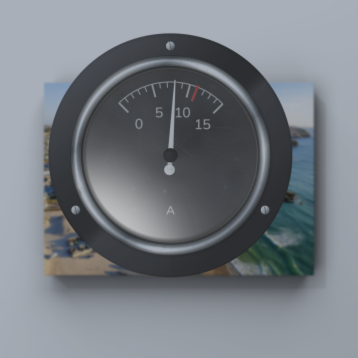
8 A
